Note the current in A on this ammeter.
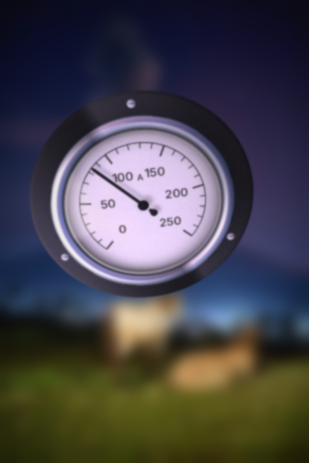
85 A
